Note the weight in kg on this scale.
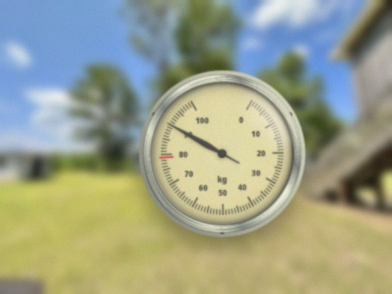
90 kg
